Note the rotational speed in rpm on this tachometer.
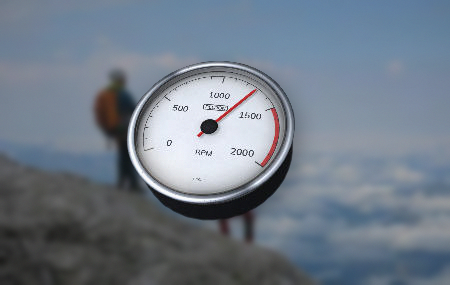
1300 rpm
